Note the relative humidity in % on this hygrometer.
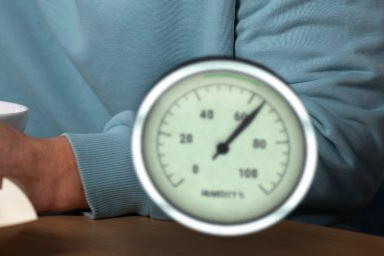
64 %
